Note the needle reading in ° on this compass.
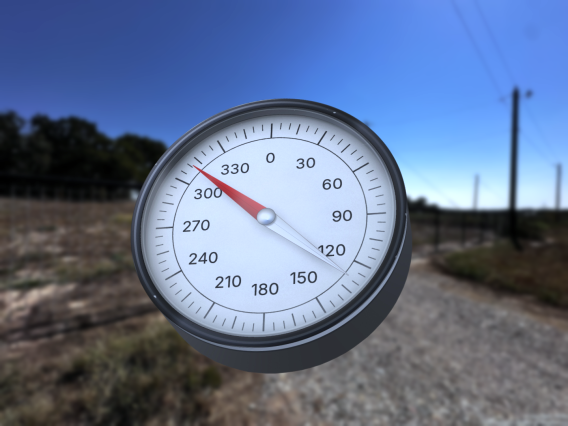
310 °
